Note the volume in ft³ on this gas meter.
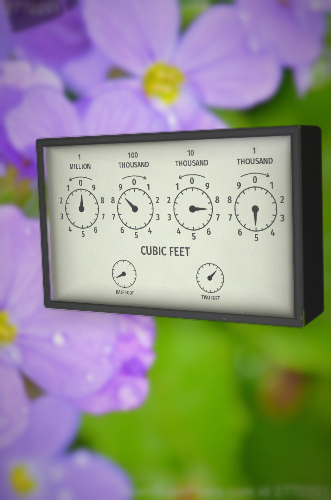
987500 ft³
